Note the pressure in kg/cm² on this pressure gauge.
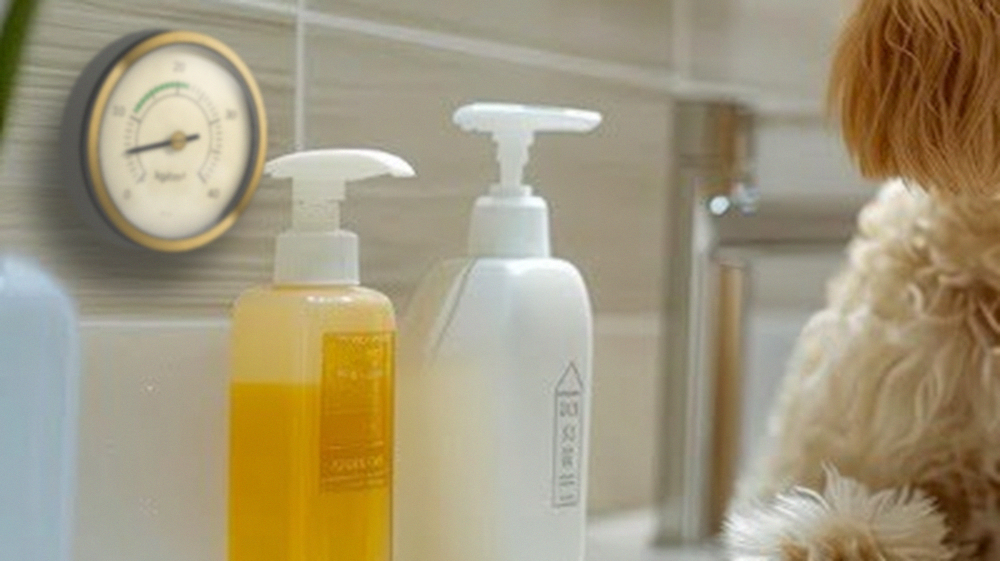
5 kg/cm²
